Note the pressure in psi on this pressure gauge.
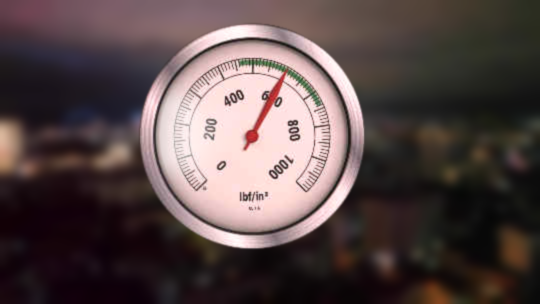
600 psi
